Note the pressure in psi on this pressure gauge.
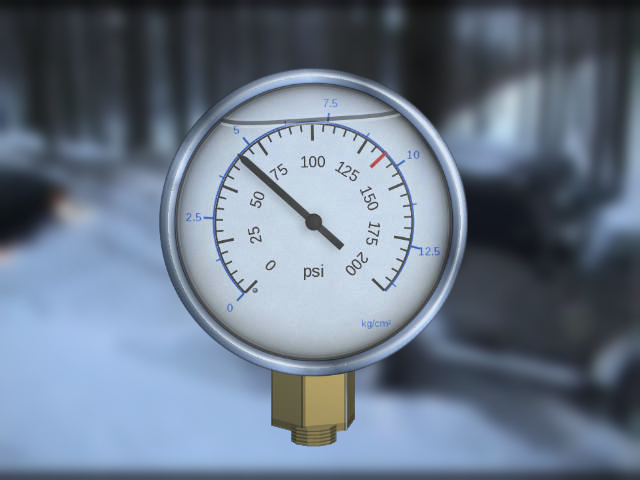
65 psi
